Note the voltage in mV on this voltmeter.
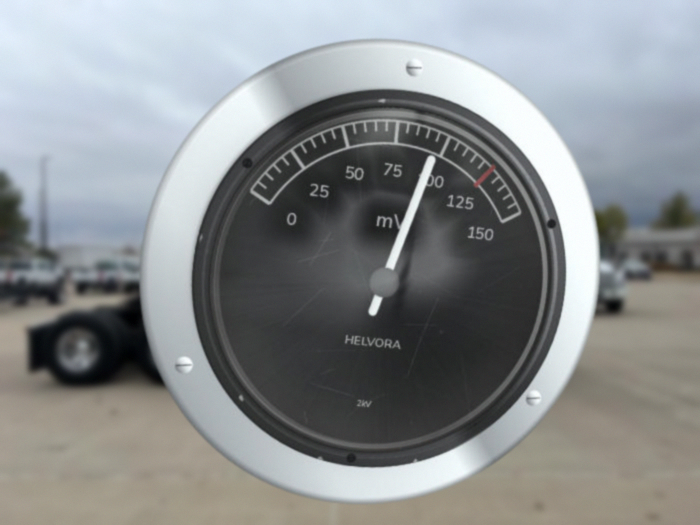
95 mV
